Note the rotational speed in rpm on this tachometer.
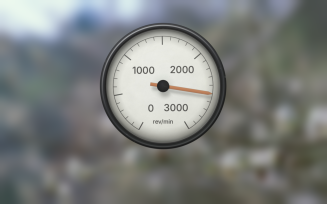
2500 rpm
